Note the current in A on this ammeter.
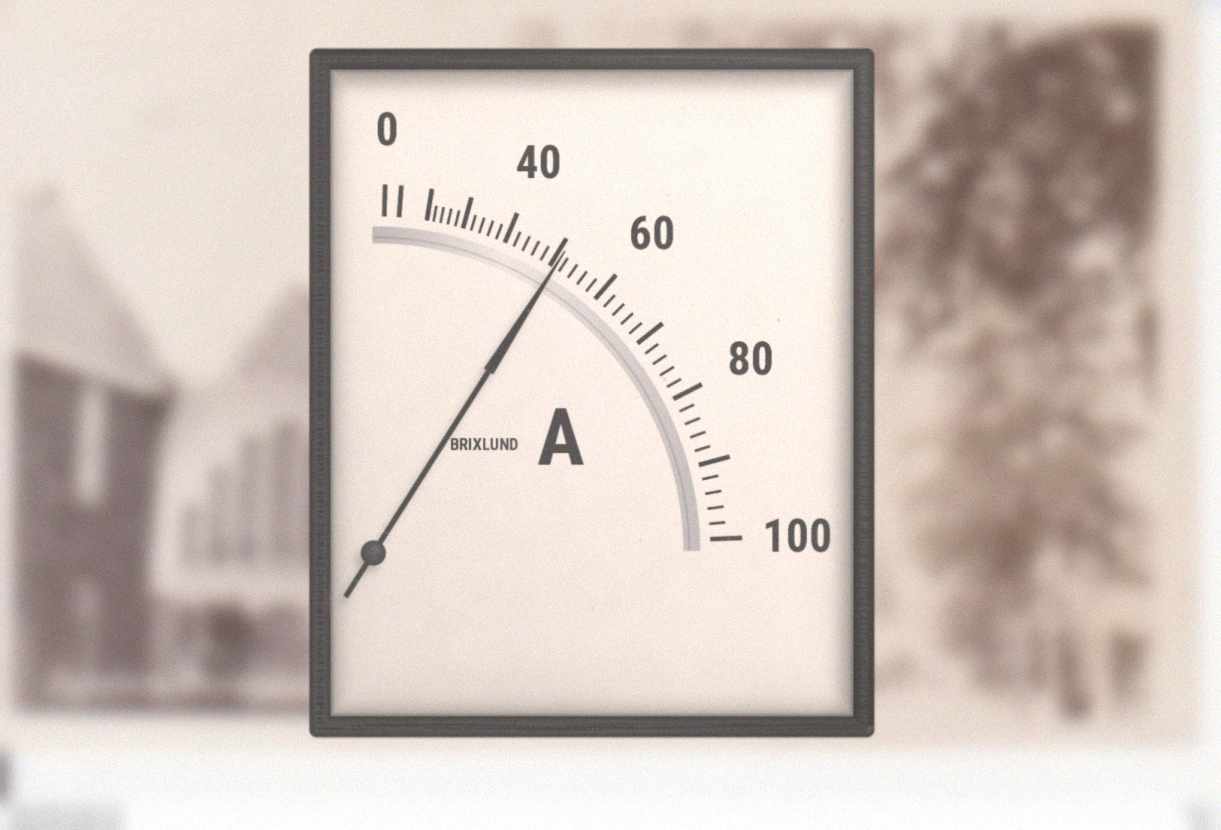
51 A
